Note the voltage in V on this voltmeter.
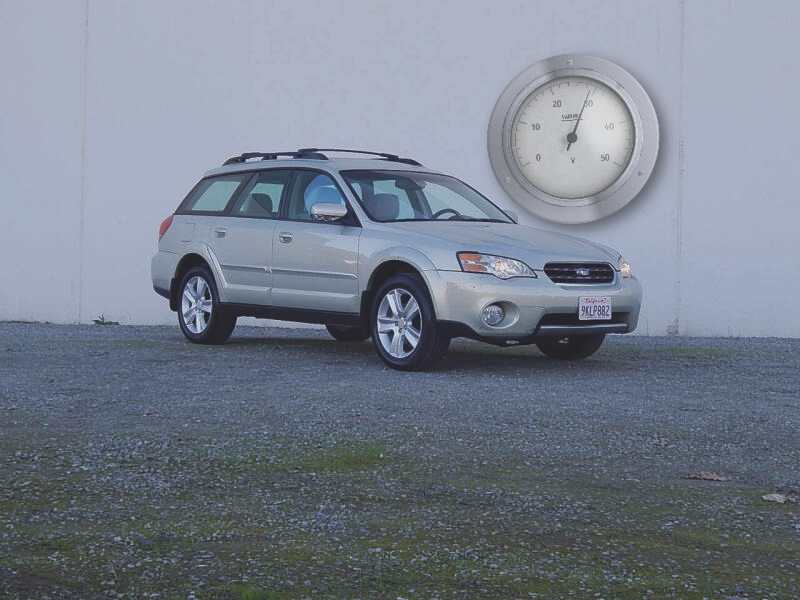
29 V
